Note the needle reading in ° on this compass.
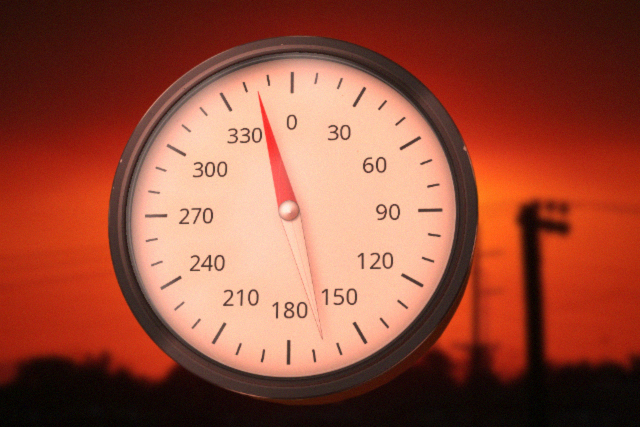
345 °
